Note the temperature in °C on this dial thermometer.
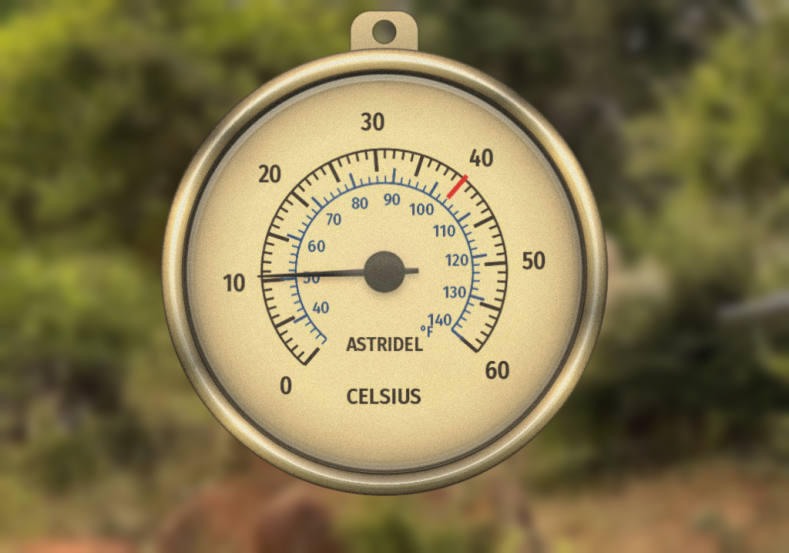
10.5 °C
